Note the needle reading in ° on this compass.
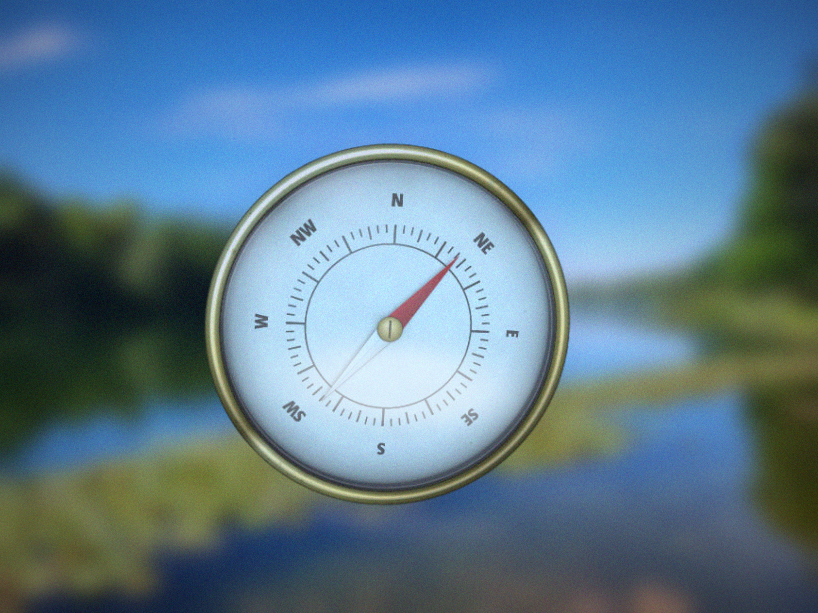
40 °
